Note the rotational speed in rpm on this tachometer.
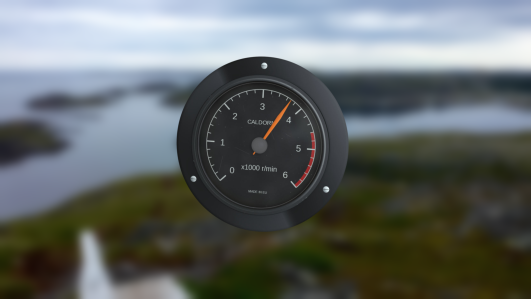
3700 rpm
